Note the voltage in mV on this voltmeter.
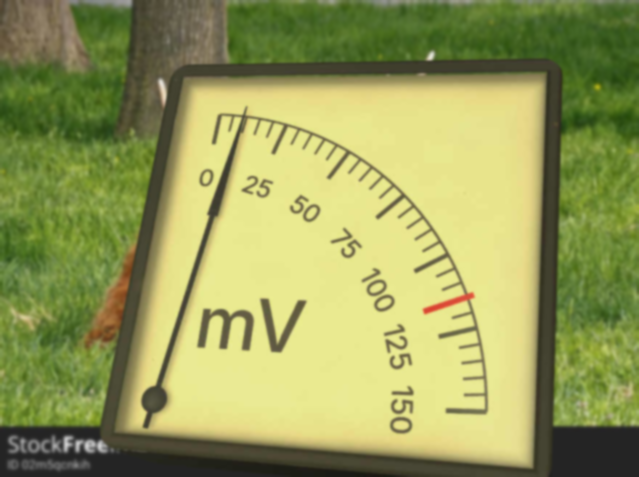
10 mV
